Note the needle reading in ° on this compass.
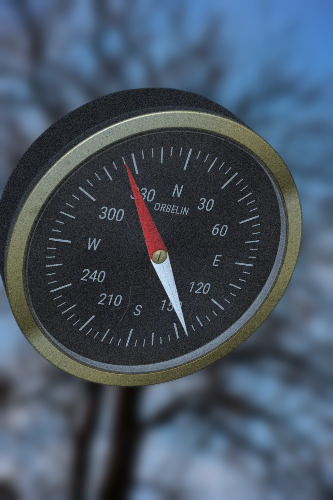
325 °
